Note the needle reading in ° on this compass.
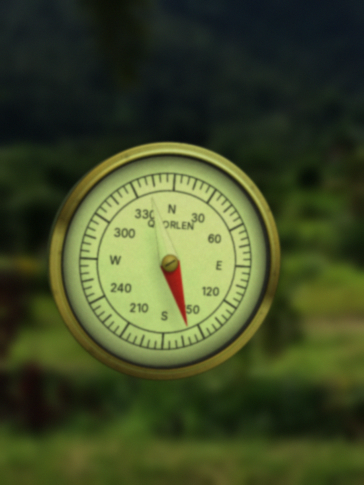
160 °
